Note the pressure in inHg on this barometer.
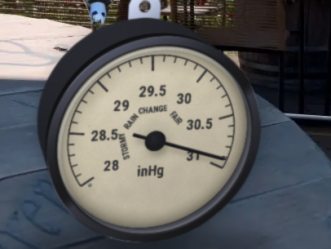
30.9 inHg
